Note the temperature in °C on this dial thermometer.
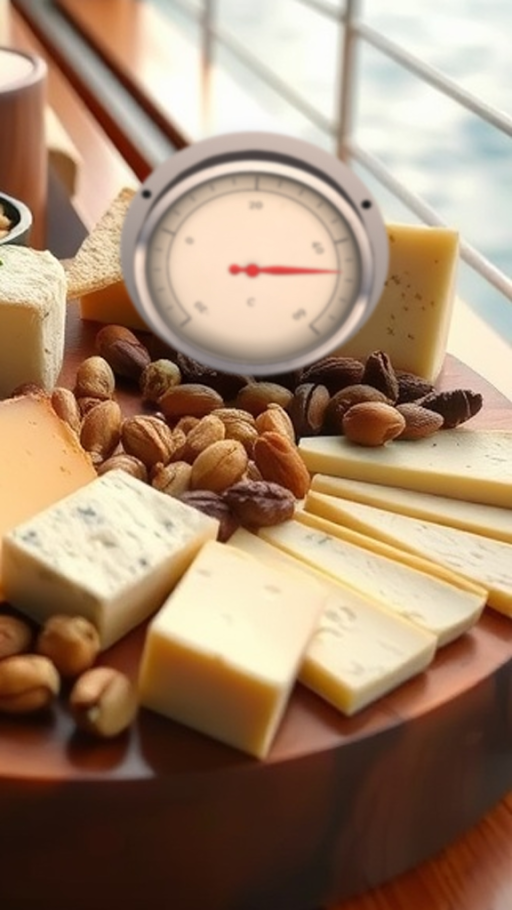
46 °C
